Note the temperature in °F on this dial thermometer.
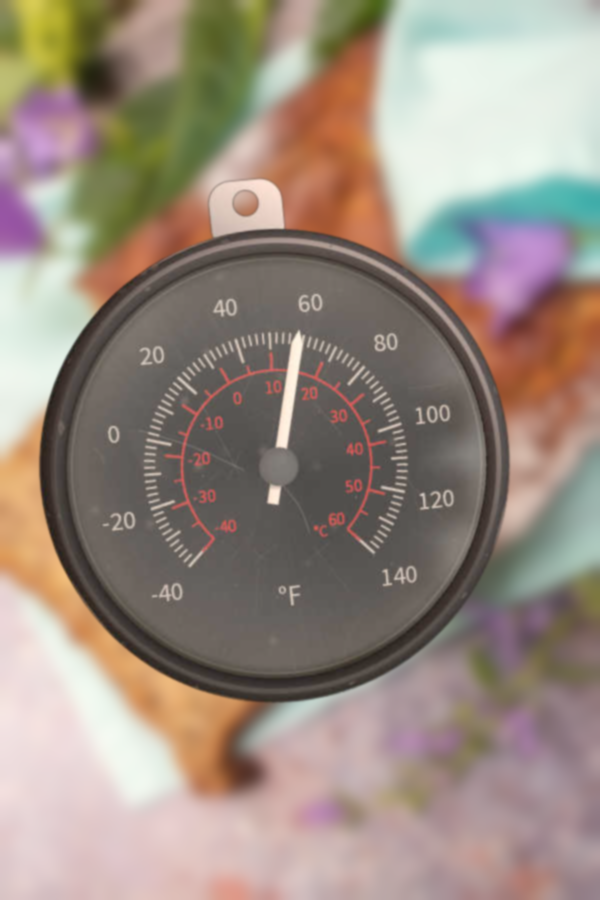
58 °F
